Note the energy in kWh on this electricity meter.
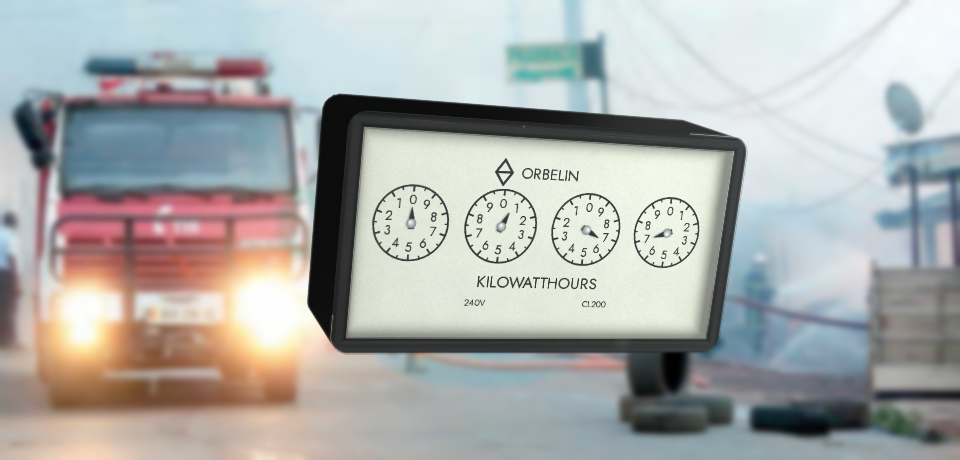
67 kWh
